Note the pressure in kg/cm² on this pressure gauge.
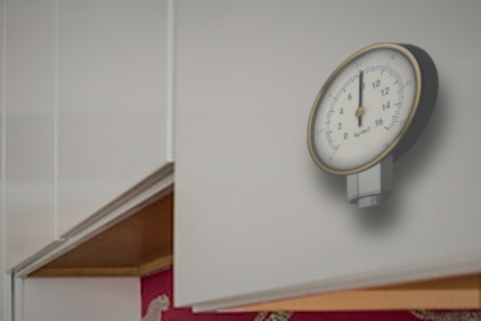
8 kg/cm²
